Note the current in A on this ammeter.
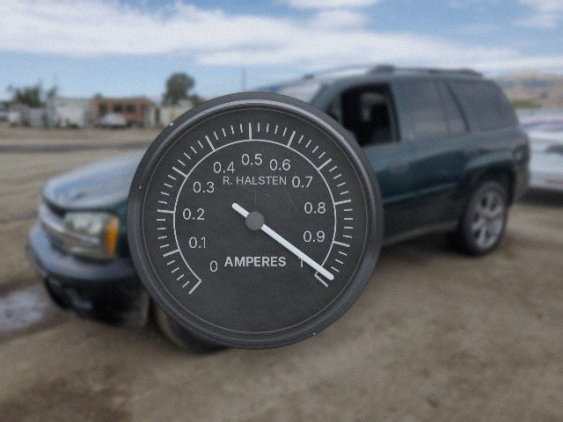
0.98 A
